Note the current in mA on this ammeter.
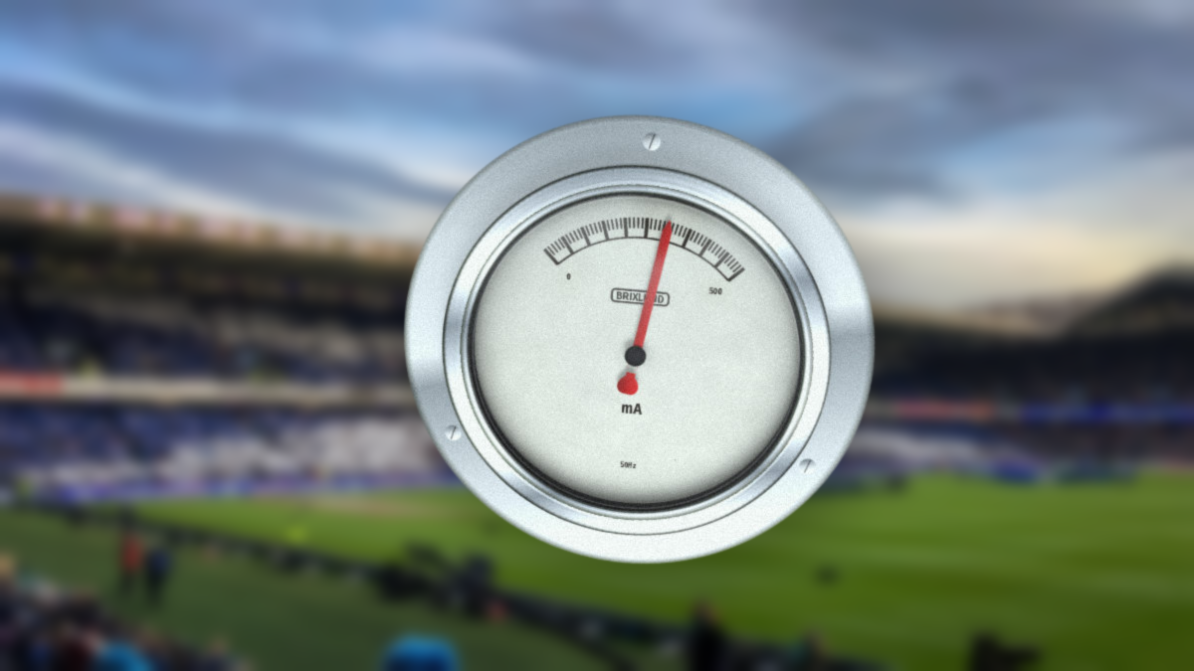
300 mA
